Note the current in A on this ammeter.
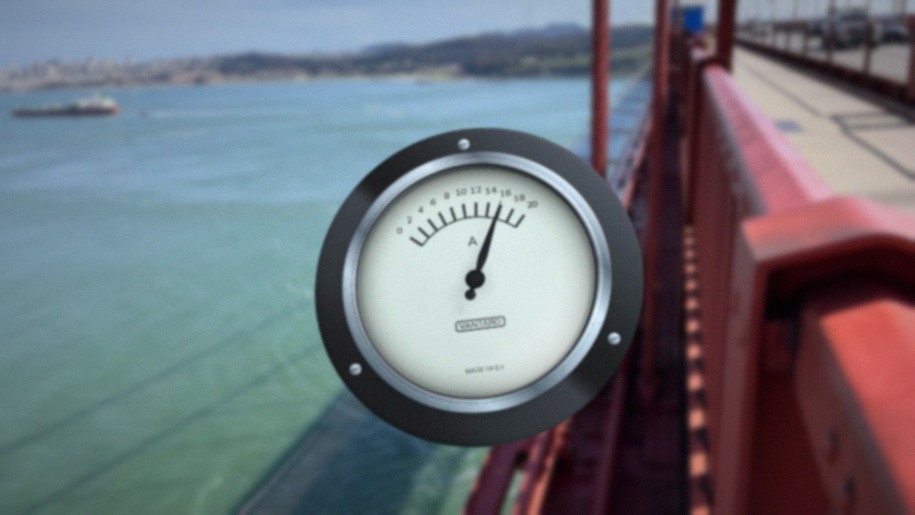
16 A
